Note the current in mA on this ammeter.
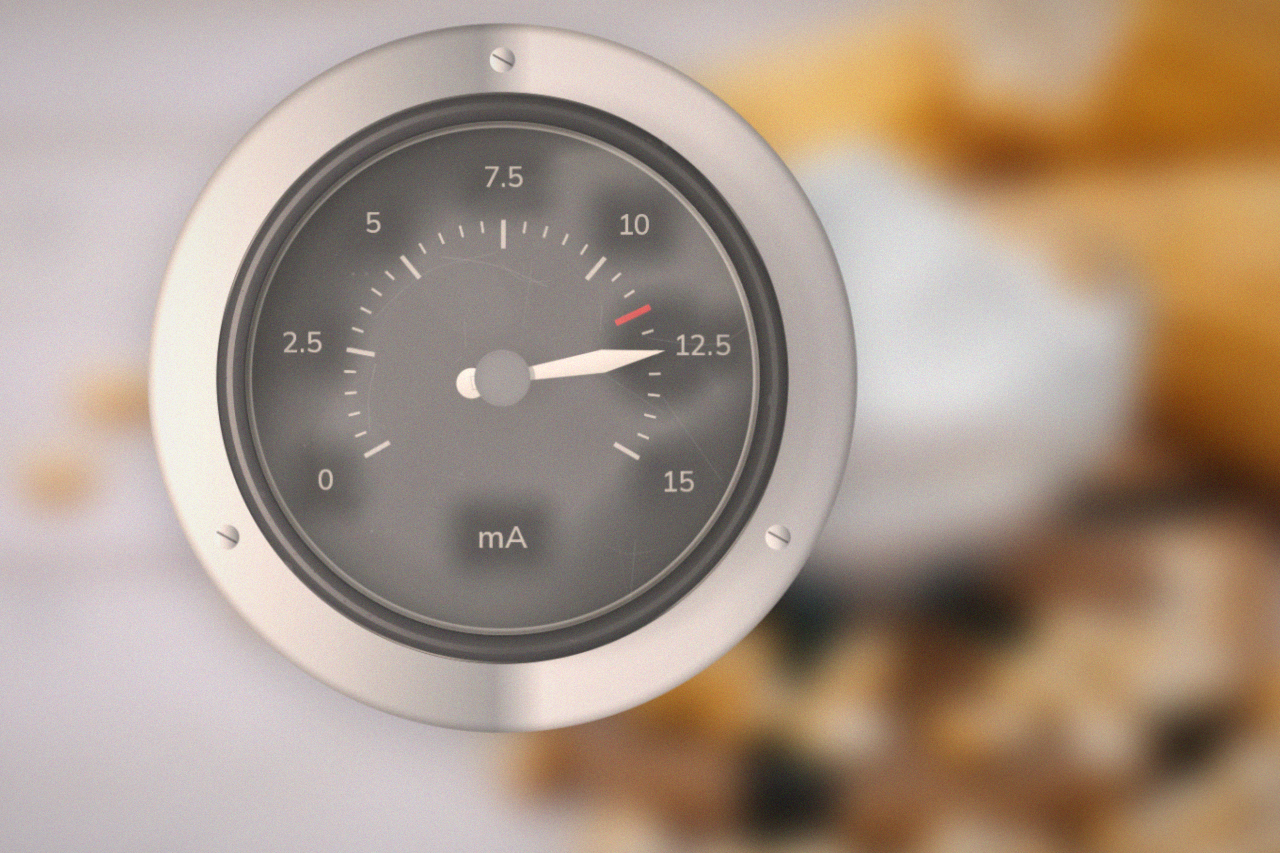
12.5 mA
